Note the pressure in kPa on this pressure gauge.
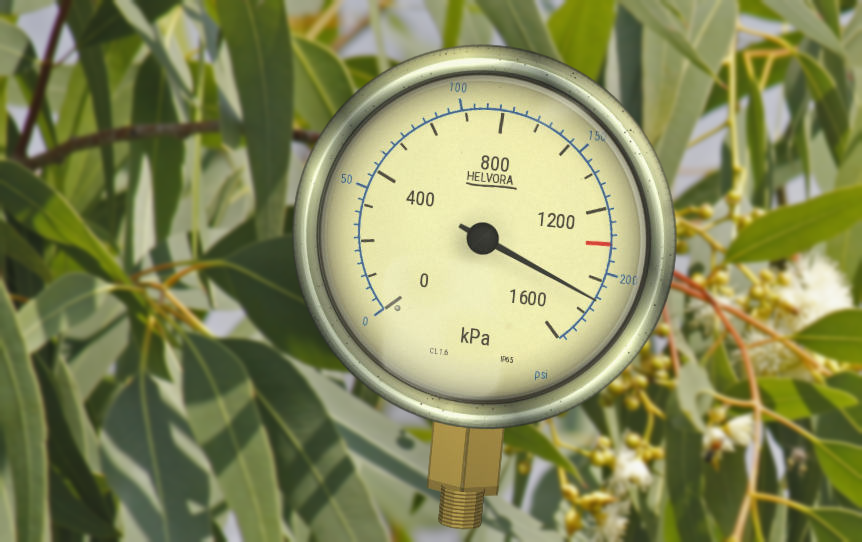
1450 kPa
